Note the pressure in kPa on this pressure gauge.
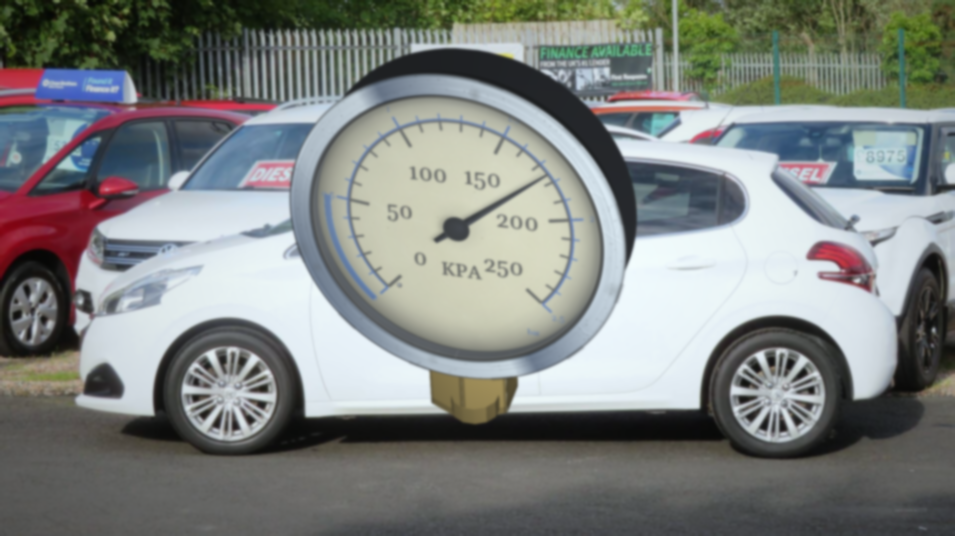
175 kPa
